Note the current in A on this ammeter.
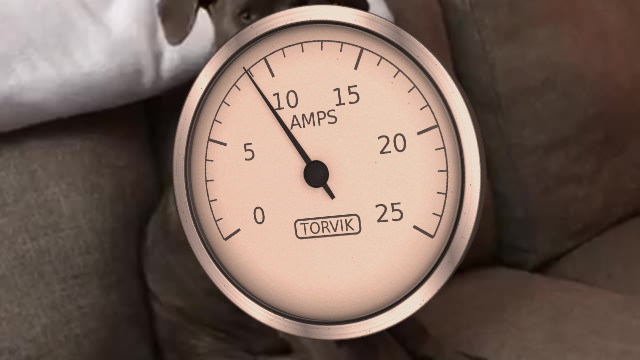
9 A
